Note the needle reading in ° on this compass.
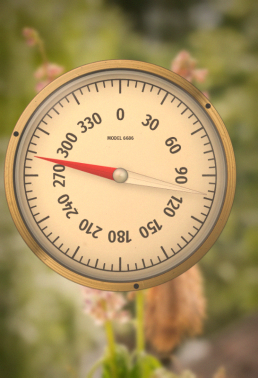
282.5 °
